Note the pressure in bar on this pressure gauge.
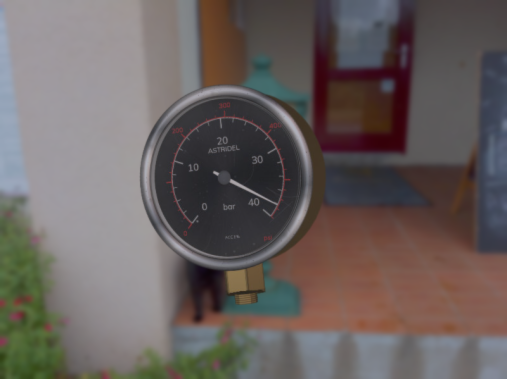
38 bar
